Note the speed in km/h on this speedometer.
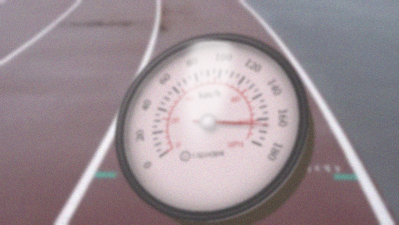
165 km/h
